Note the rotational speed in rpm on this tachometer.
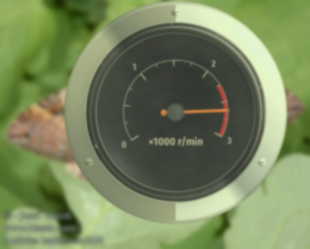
2625 rpm
